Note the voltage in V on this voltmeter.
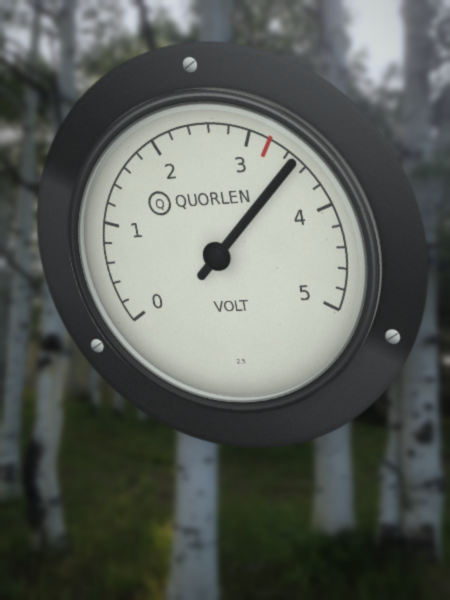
3.5 V
